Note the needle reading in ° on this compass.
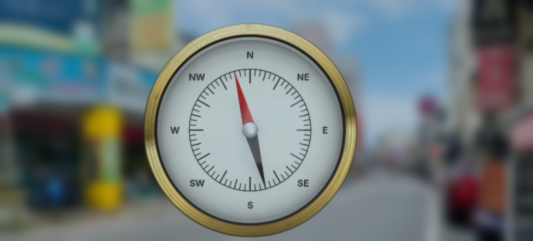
345 °
